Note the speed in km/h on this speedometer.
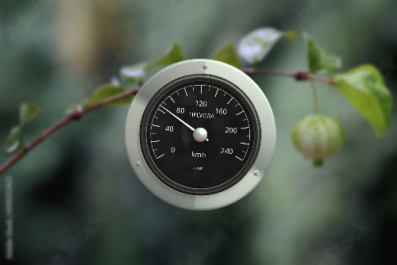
65 km/h
